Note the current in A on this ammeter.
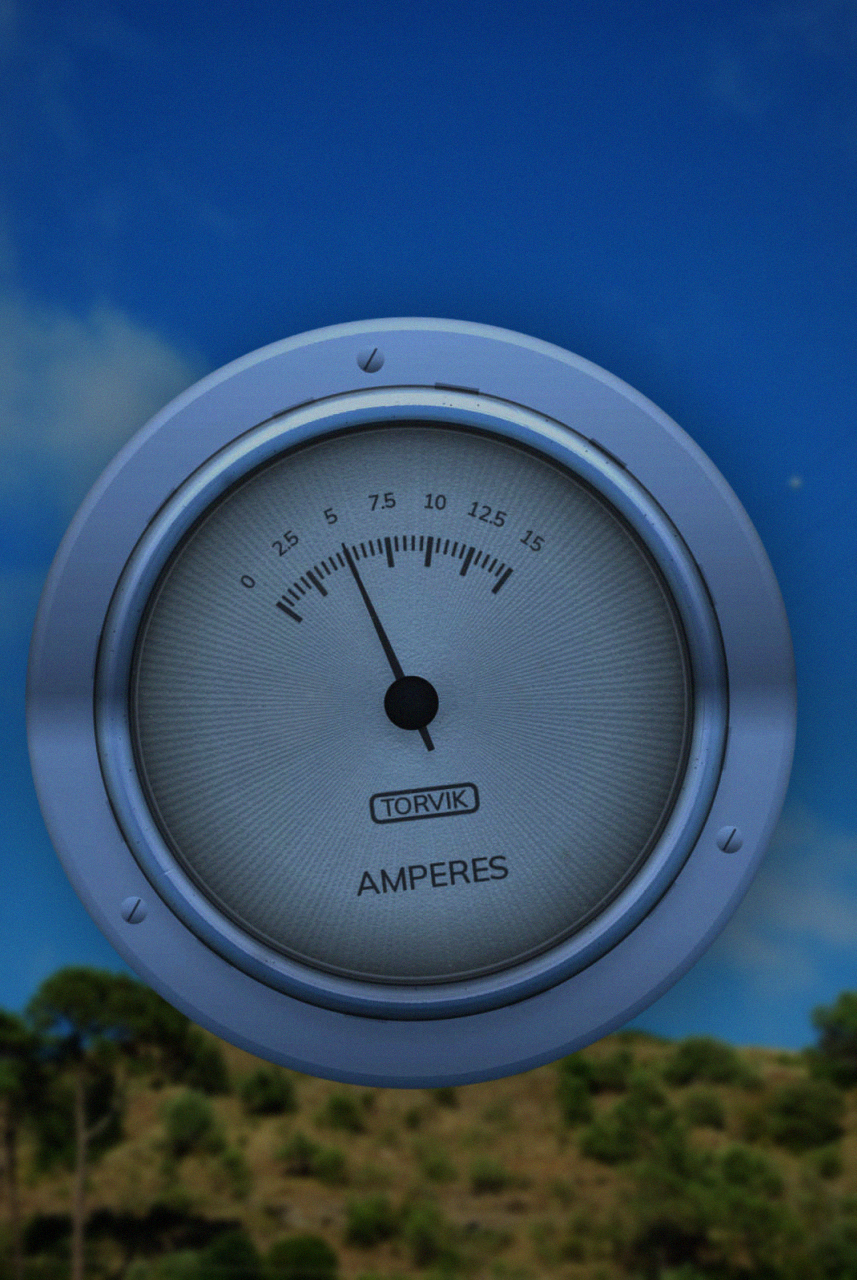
5 A
